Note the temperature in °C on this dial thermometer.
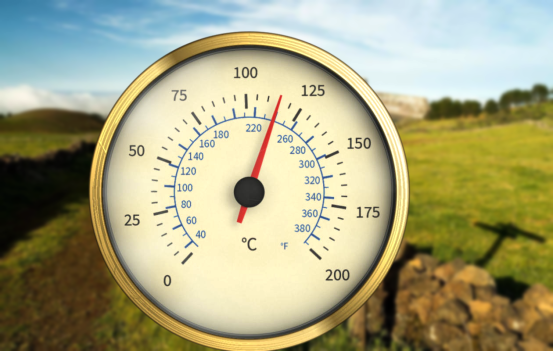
115 °C
